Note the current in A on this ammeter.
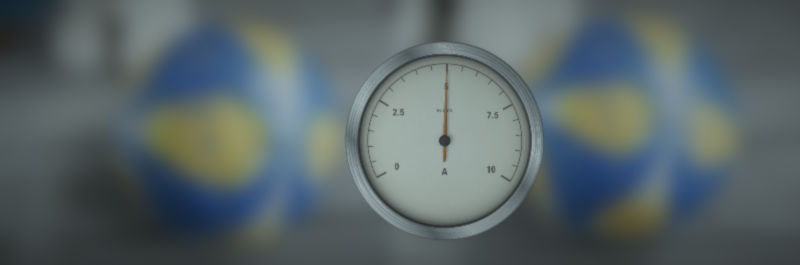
5 A
